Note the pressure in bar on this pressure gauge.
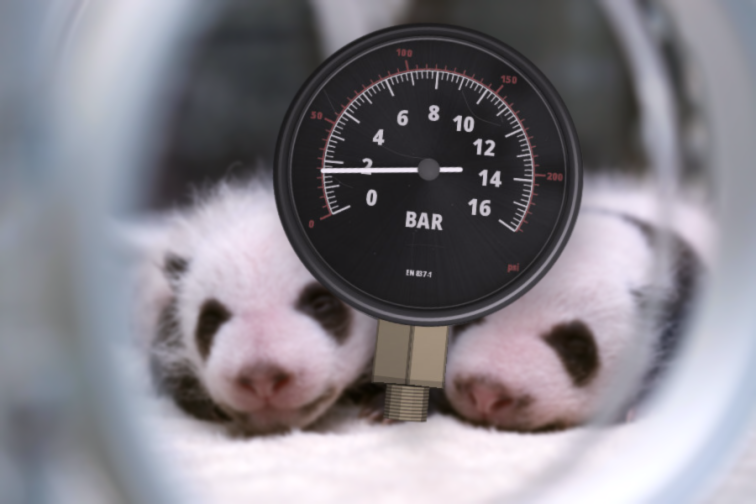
1.6 bar
